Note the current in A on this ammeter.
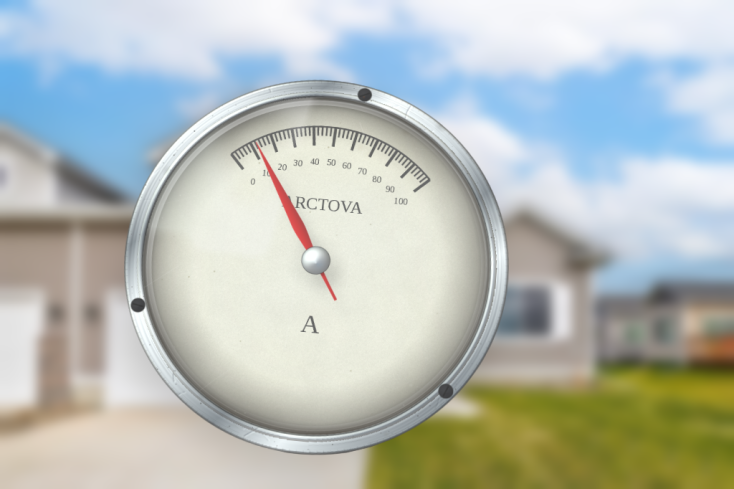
12 A
